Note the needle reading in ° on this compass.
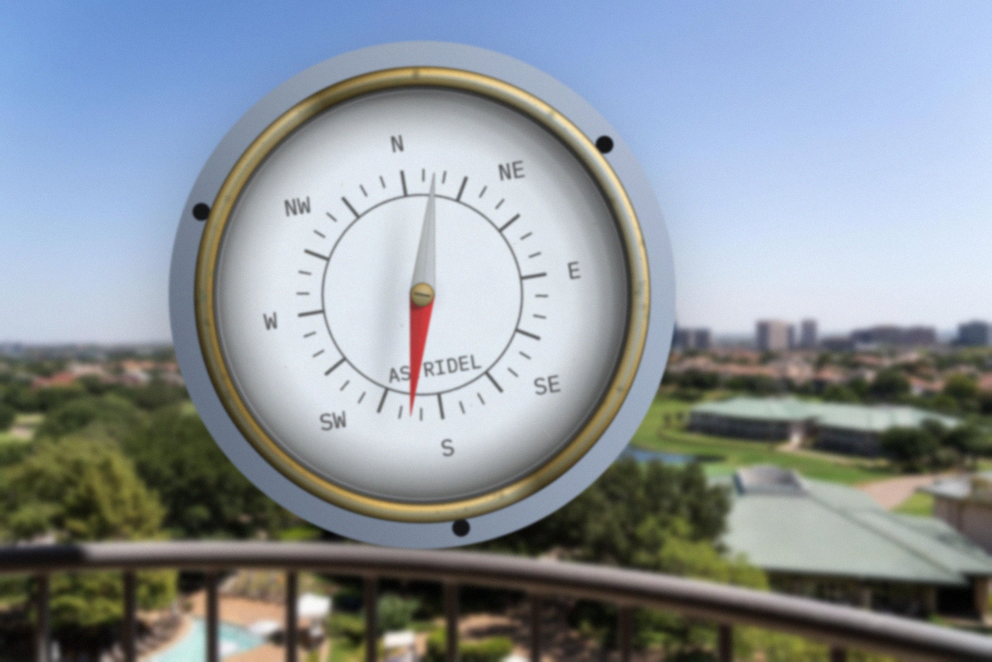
195 °
